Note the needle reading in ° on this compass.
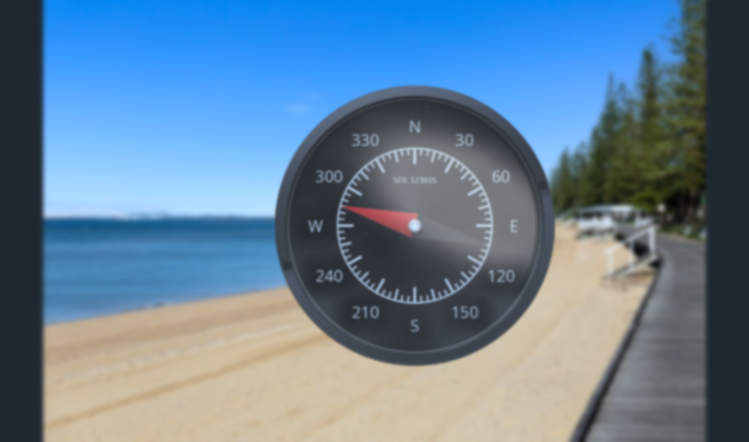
285 °
